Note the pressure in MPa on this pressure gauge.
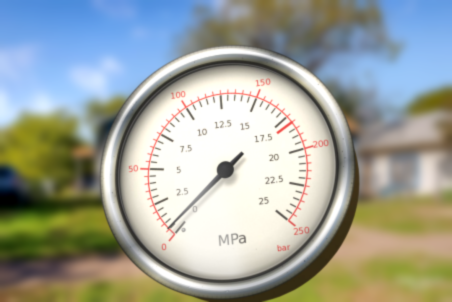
0.5 MPa
